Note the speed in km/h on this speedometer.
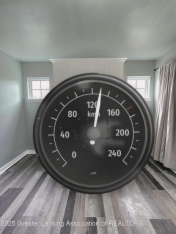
130 km/h
